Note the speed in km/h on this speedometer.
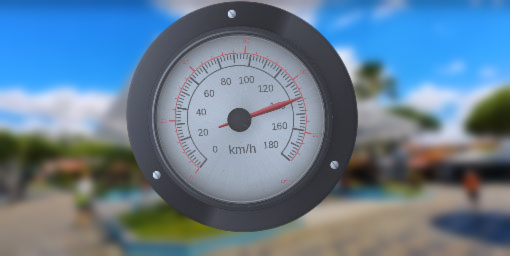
140 km/h
